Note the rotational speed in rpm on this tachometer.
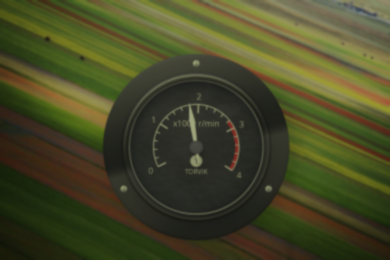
1800 rpm
